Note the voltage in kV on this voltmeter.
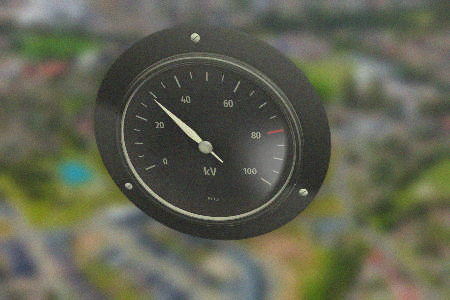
30 kV
